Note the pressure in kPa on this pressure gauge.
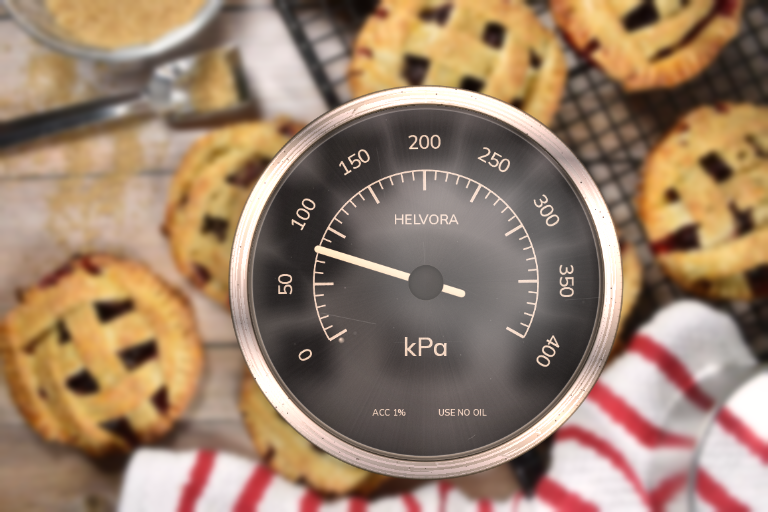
80 kPa
